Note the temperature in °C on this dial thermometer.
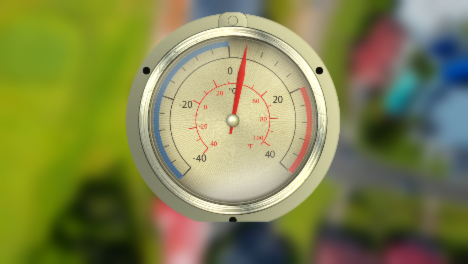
4 °C
